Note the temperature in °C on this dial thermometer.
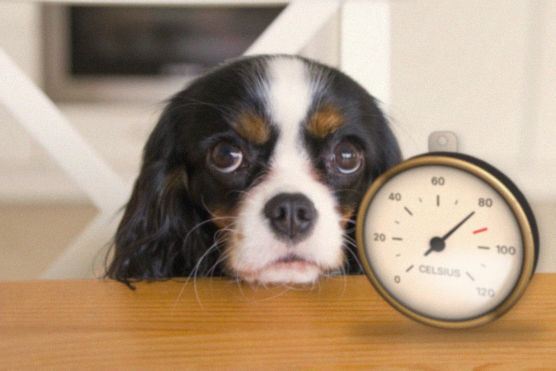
80 °C
